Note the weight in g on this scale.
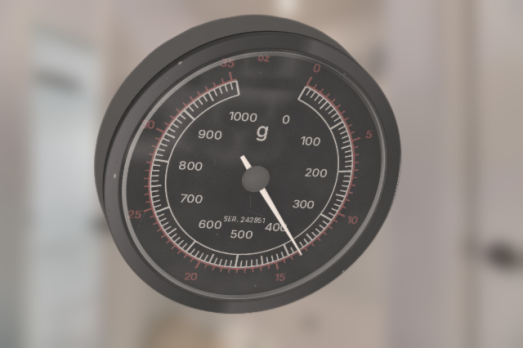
380 g
